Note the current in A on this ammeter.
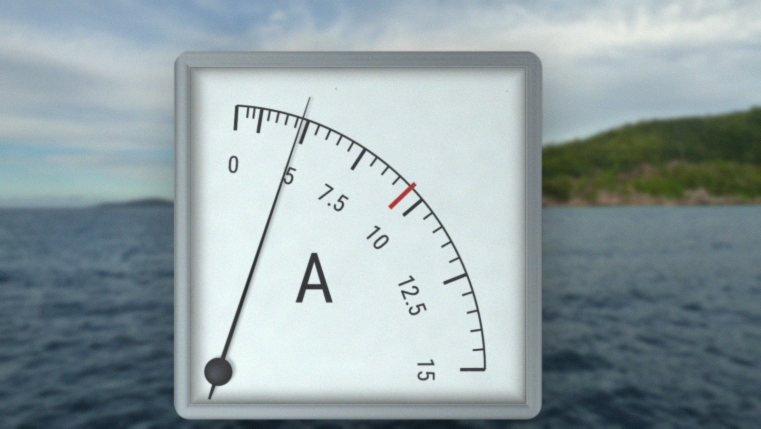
4.75 A
